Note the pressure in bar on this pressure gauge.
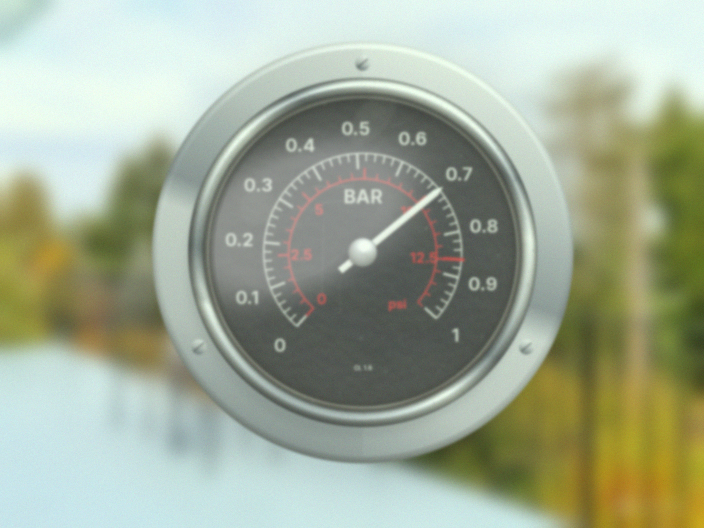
0.7 bar
